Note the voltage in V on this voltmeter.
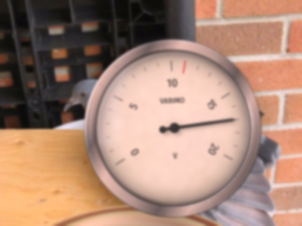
17 V
